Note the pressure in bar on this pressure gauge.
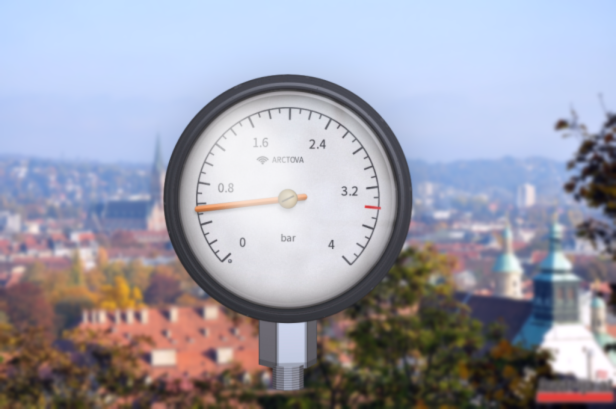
0.55 bar
